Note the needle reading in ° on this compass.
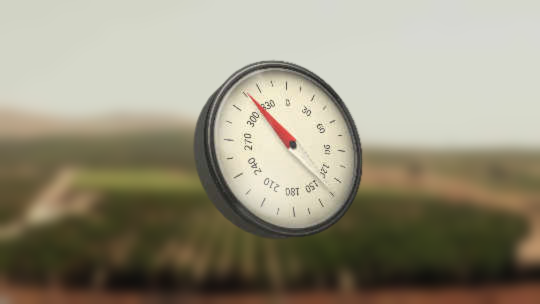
315 °
